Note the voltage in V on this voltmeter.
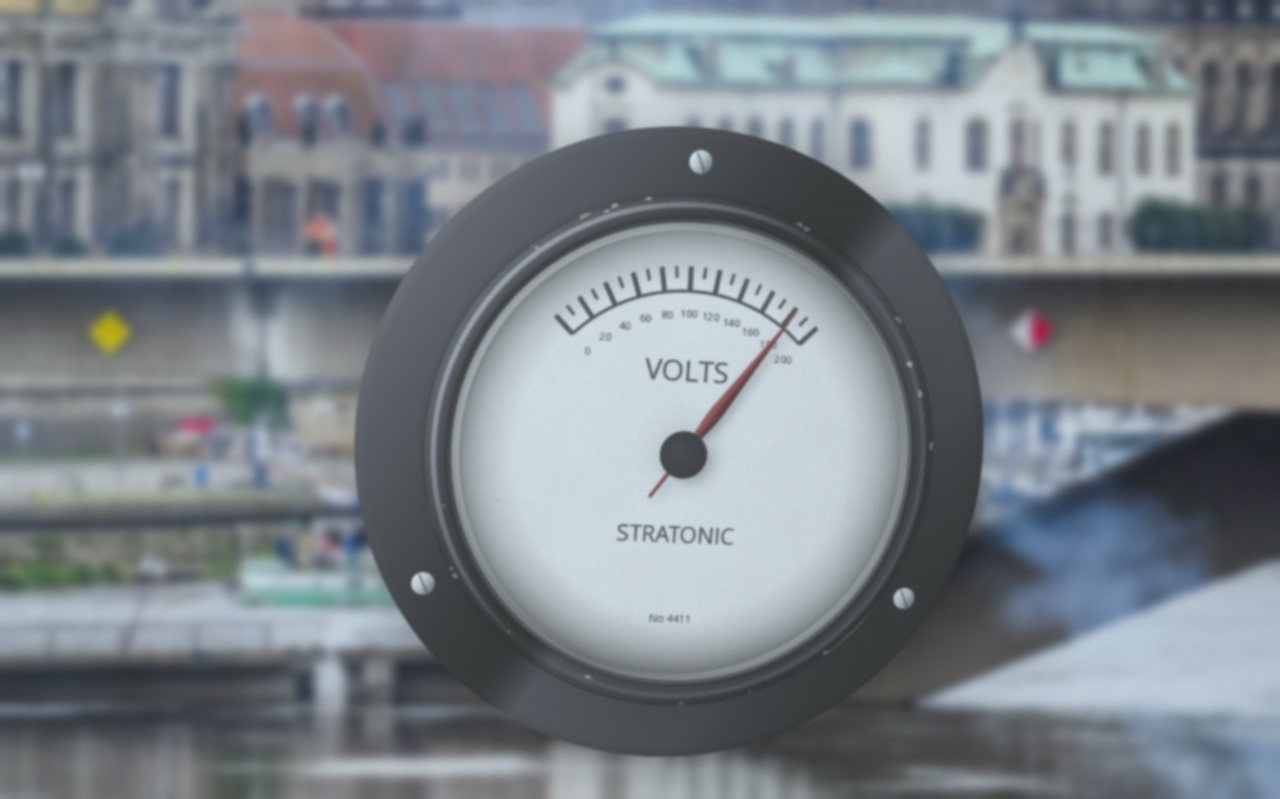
180 V
